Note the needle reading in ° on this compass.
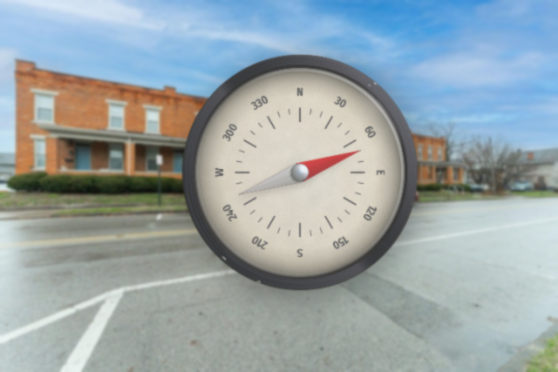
70 °
